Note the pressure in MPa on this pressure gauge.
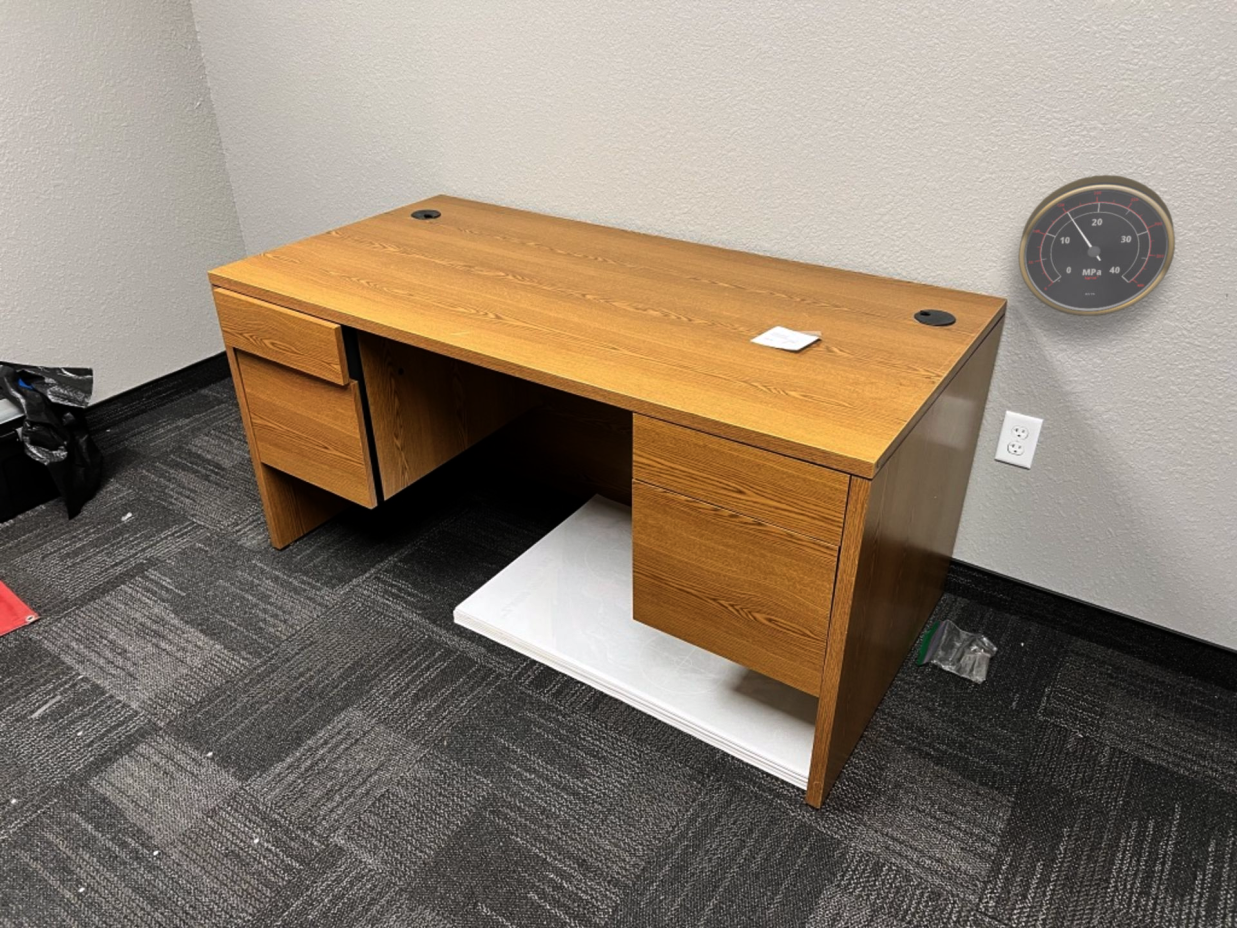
15 MPa
